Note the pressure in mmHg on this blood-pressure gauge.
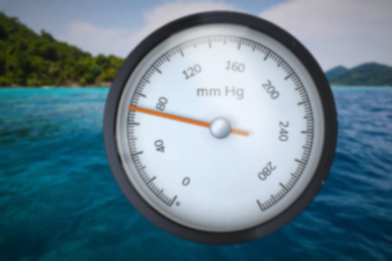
70 mmHg
